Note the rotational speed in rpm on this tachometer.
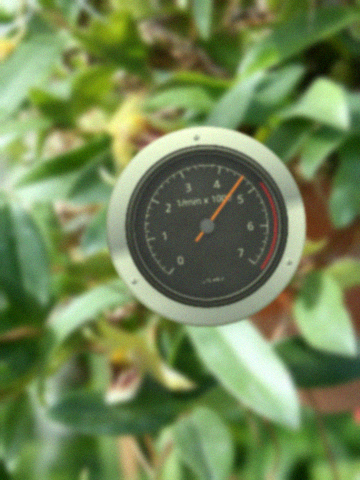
4600 rpm
